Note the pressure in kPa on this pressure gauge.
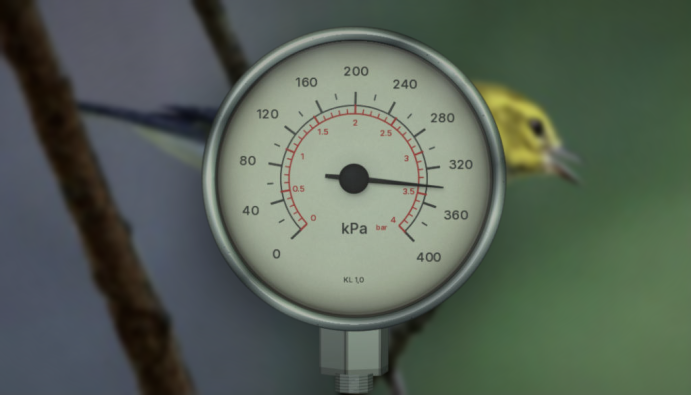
340 kPa
